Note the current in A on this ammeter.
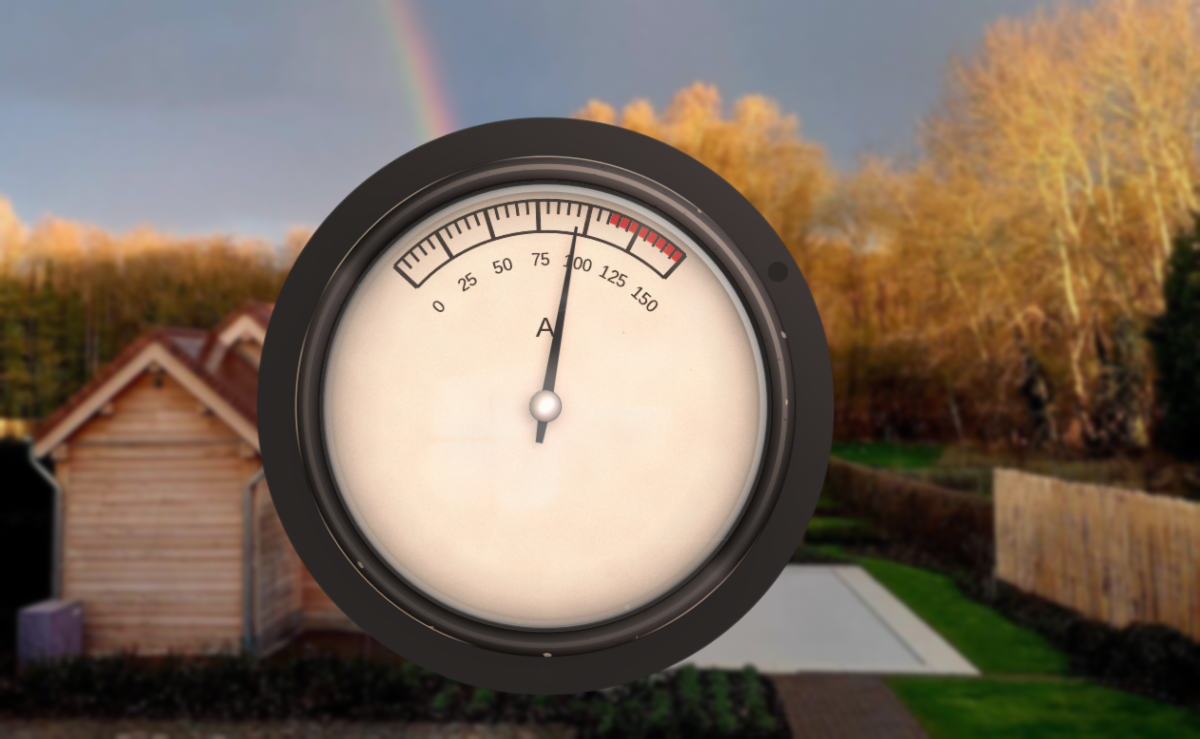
95 A
